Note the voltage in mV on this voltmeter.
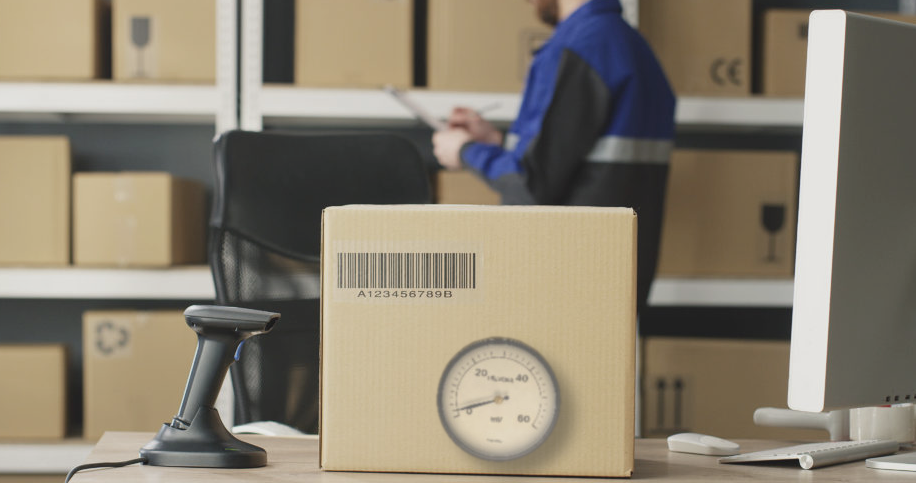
2 mV
